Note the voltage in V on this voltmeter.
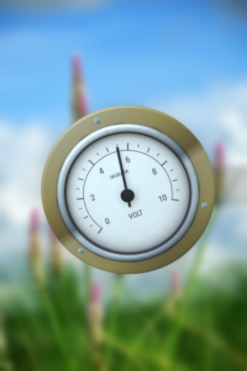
5.5 V
